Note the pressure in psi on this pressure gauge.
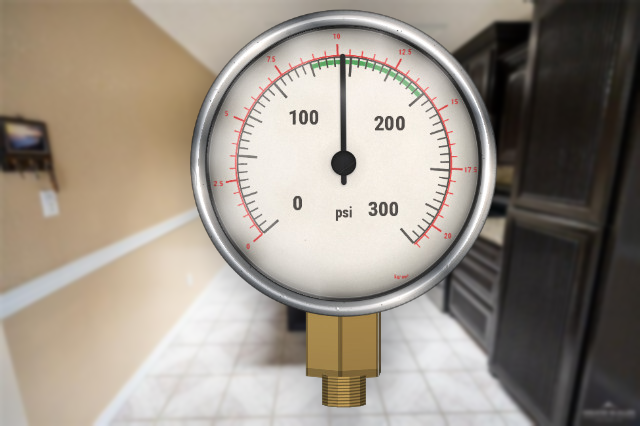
145 psi
